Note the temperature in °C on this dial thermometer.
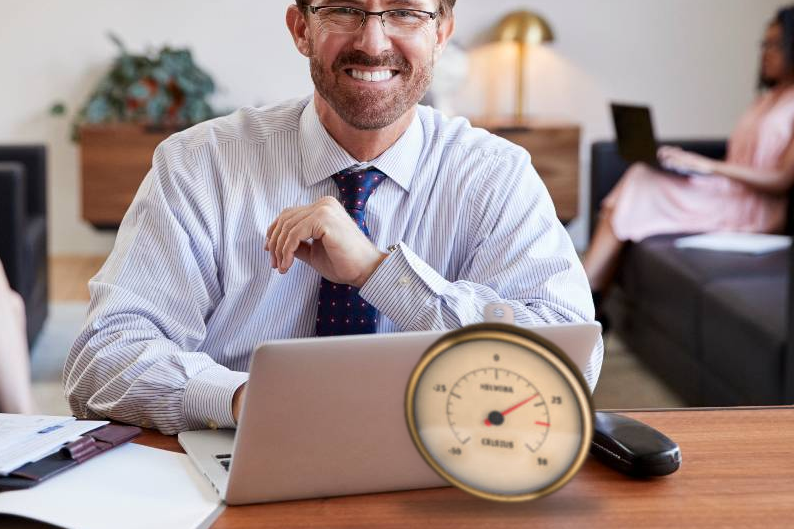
20 °C
